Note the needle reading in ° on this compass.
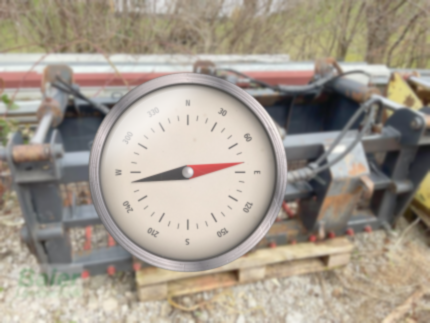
80 °
